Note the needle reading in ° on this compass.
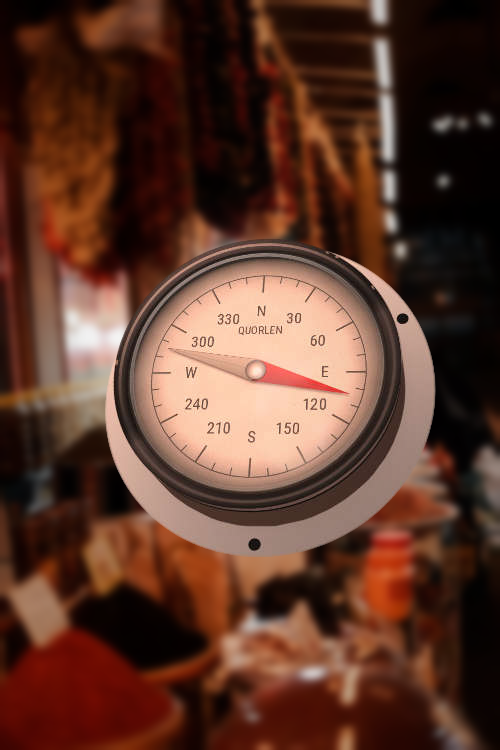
105 °
